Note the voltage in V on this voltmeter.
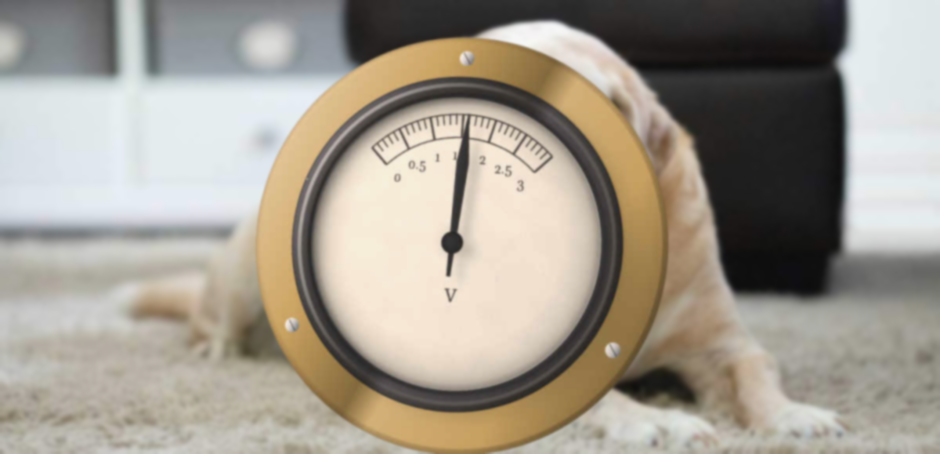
1.6 V
